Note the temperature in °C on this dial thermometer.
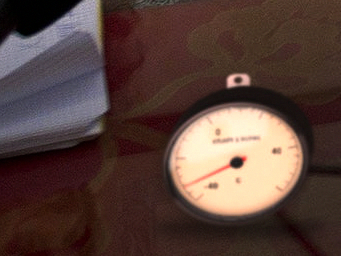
-32 °C
